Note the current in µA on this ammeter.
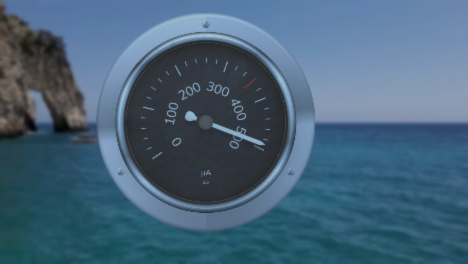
490 µA
